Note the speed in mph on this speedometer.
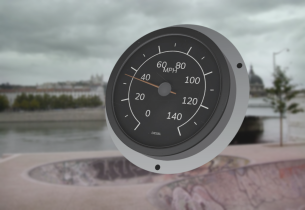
35 mph
